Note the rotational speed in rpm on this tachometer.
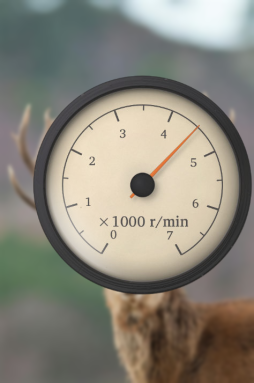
4500 rpm
